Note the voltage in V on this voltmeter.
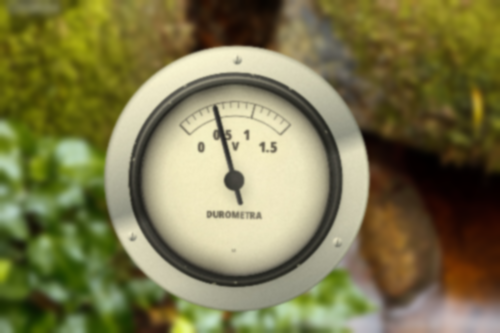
0.5 V
